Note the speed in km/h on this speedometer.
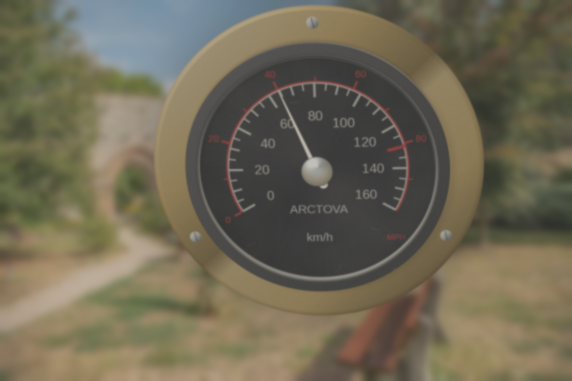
65 km/h
